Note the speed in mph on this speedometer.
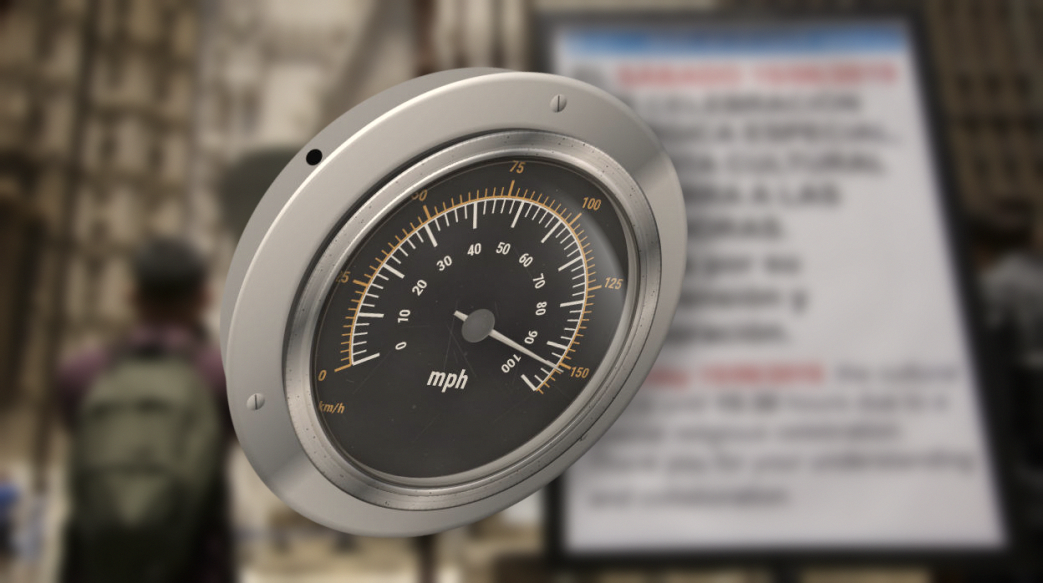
94 mph
